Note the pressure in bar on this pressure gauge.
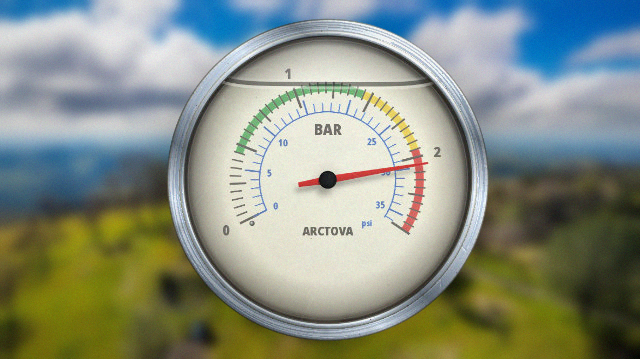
2.05 bar
